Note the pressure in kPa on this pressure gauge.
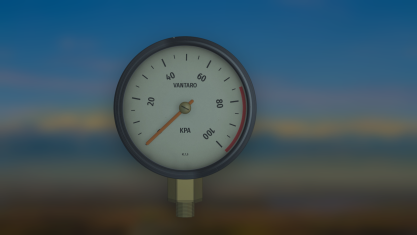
0 kPa
